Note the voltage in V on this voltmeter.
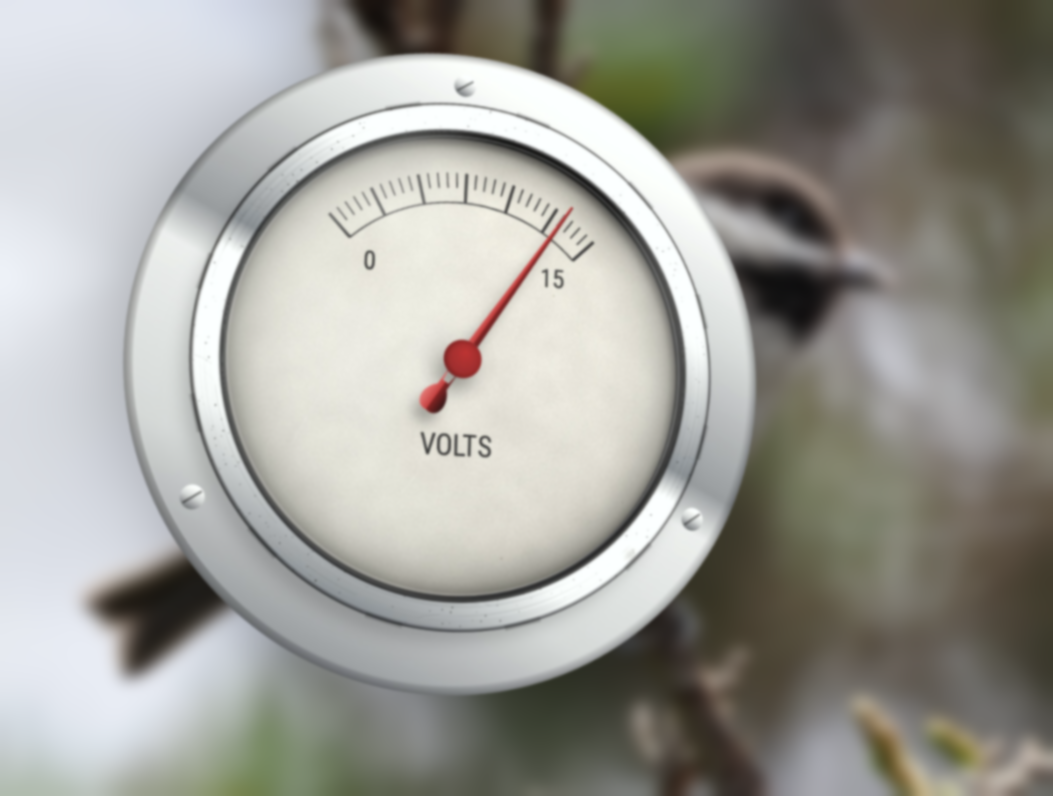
13 V
